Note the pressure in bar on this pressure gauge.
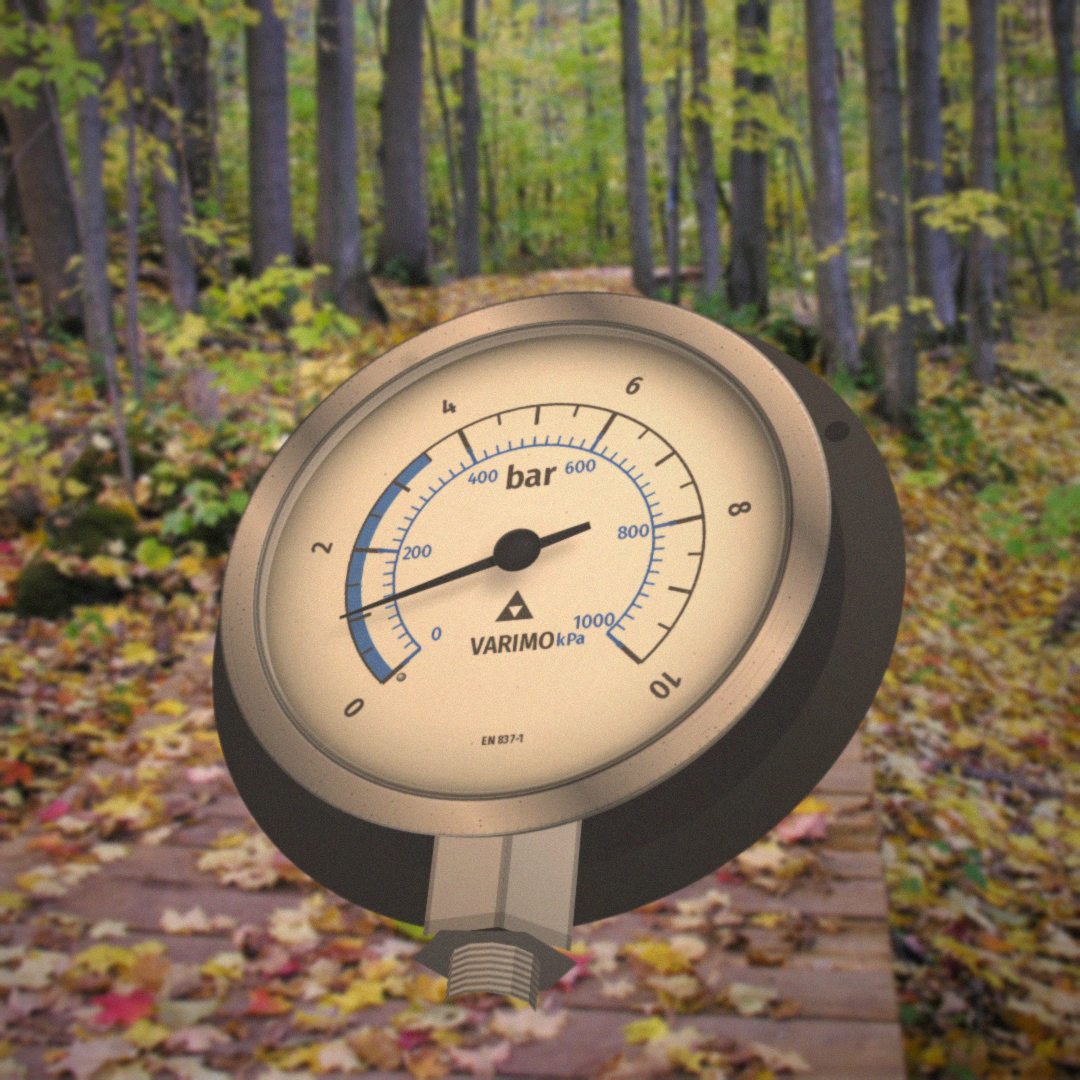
1 bar
